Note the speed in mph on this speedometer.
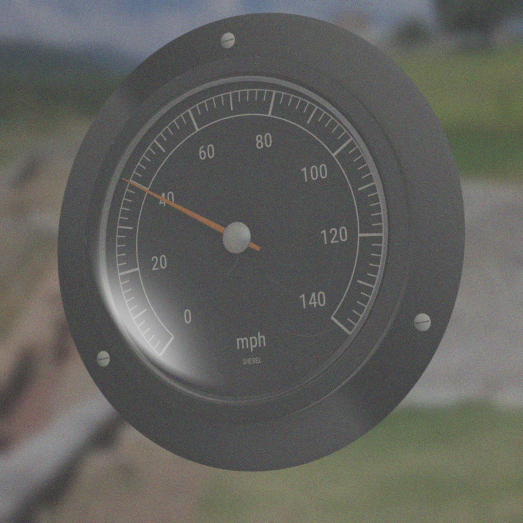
40 mph
